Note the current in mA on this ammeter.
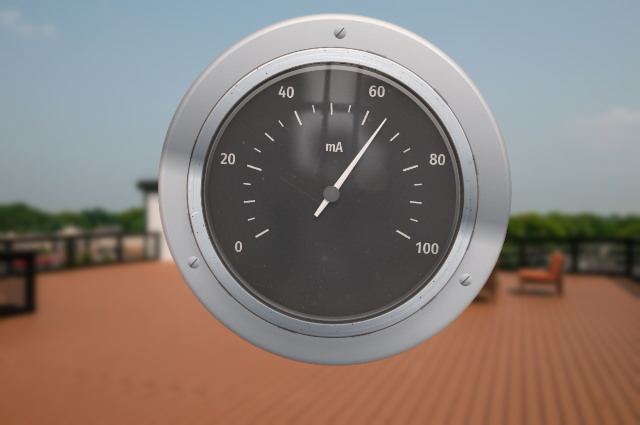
65 mA
